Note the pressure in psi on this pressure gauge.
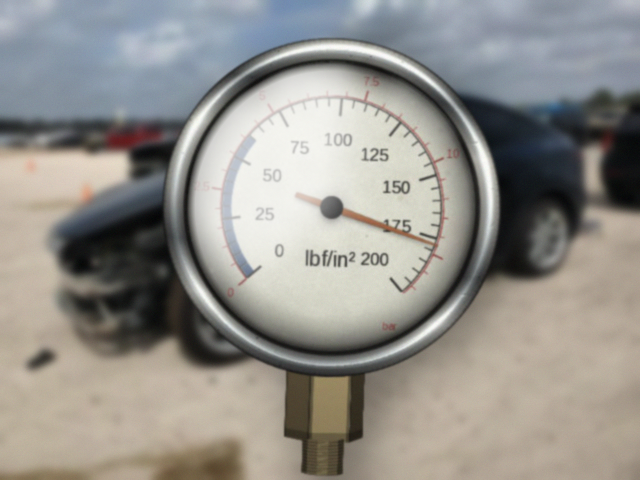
177.5 psi
